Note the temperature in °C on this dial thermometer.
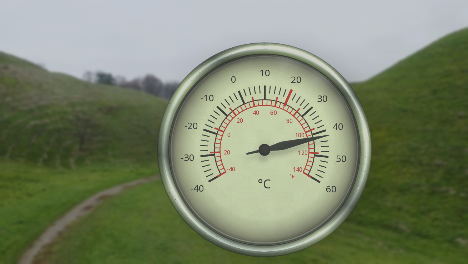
42 °C
